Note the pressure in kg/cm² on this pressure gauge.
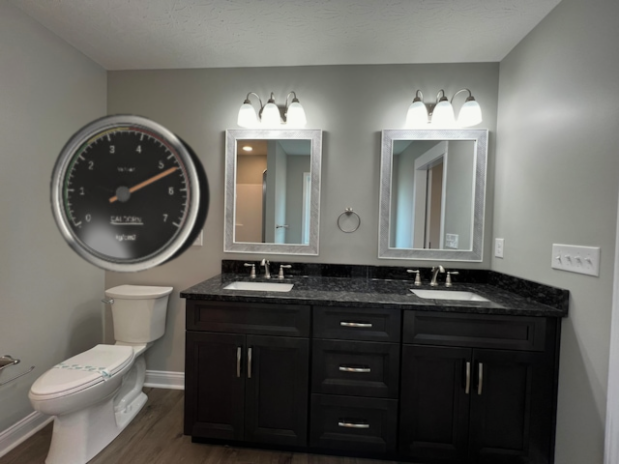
5.4 kg/cm²
